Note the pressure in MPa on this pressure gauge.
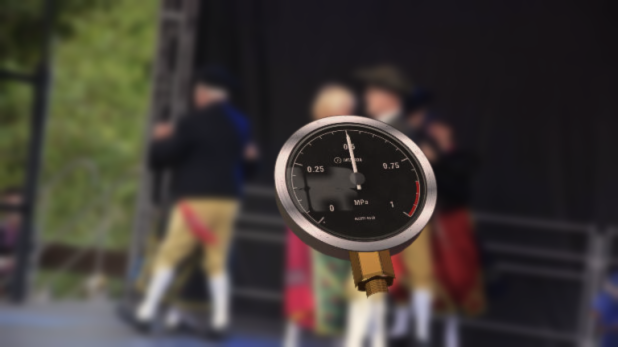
0.5 MPa
